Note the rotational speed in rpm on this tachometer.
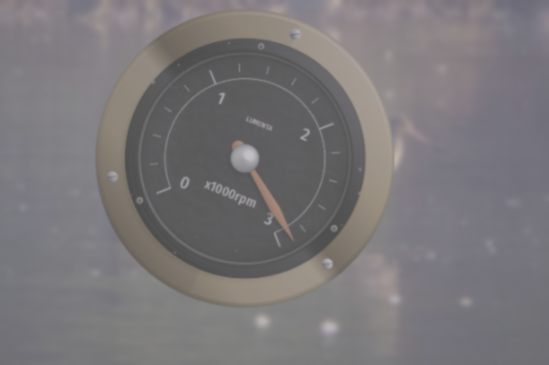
2900 rpm
